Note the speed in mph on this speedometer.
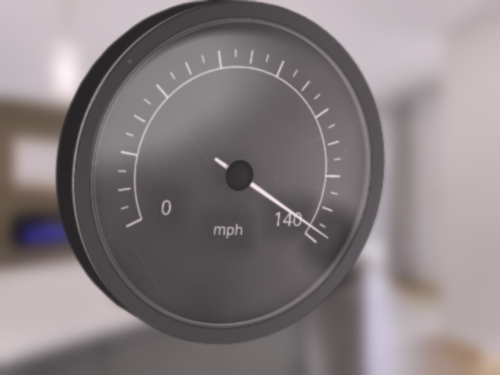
137.5 mph
